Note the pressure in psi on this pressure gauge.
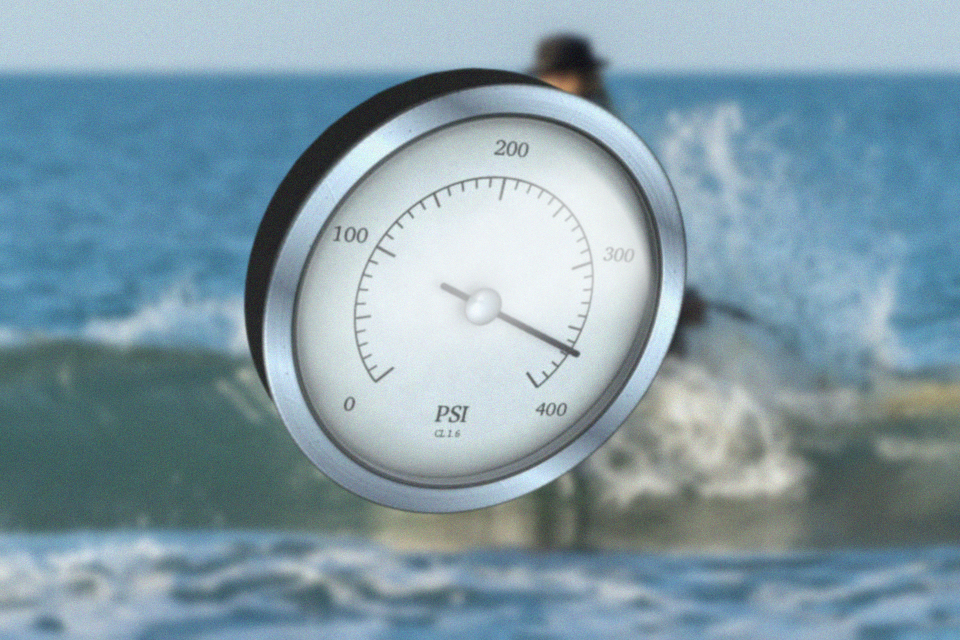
365 psi
